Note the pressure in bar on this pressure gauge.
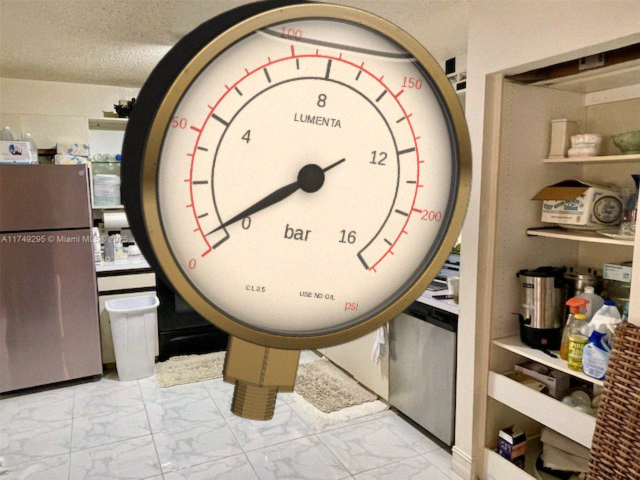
0.5 bar
